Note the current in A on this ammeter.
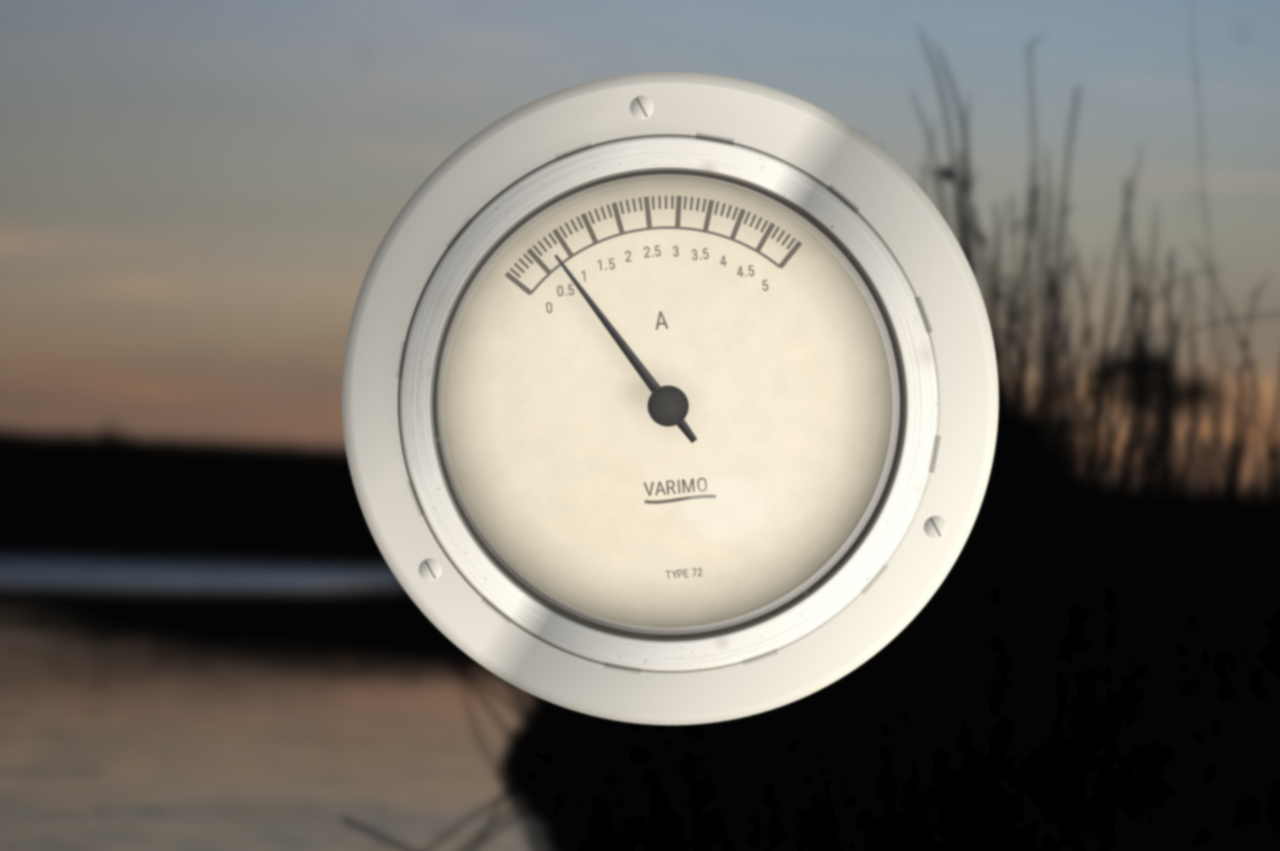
0.8 A
